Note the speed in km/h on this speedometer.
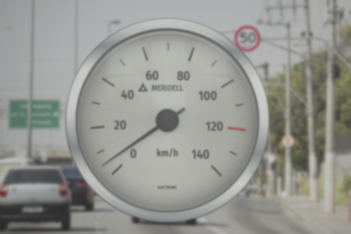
5 km/h
